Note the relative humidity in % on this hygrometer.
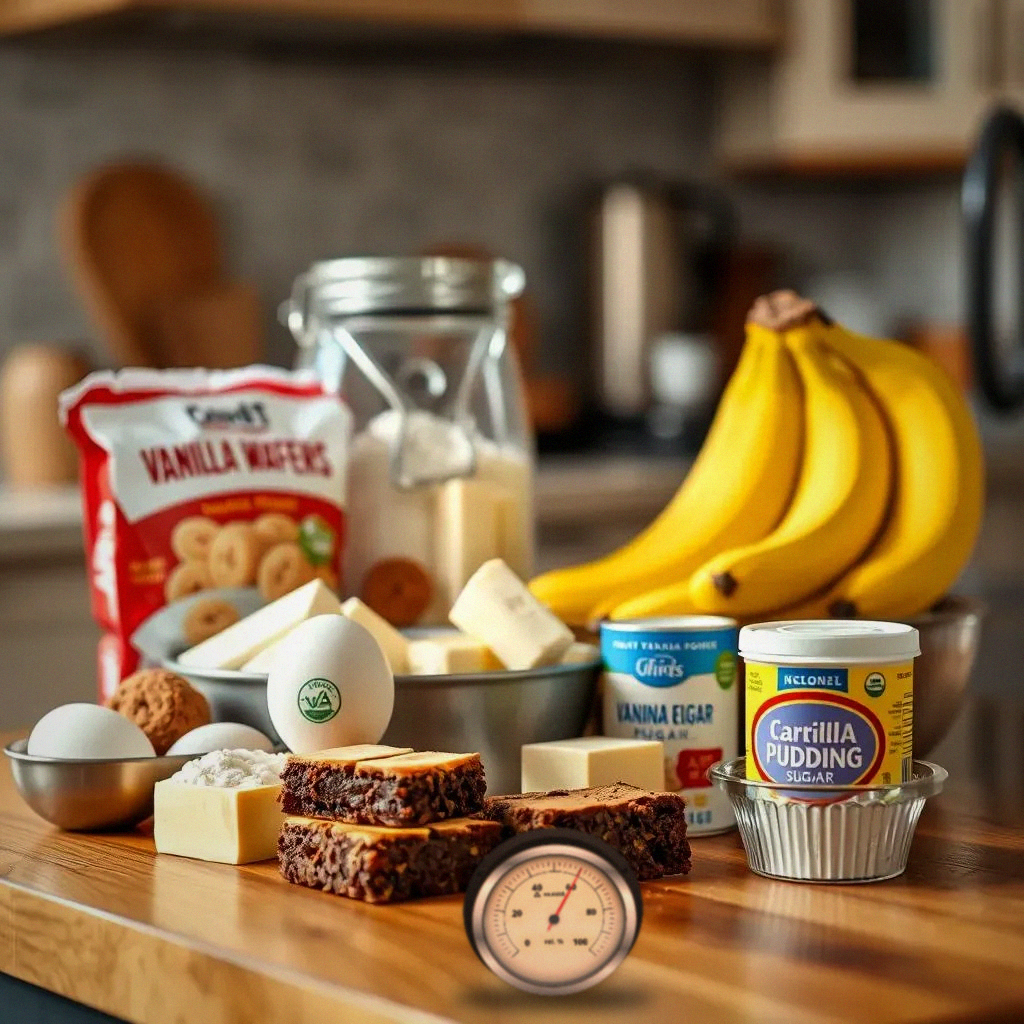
60 %
